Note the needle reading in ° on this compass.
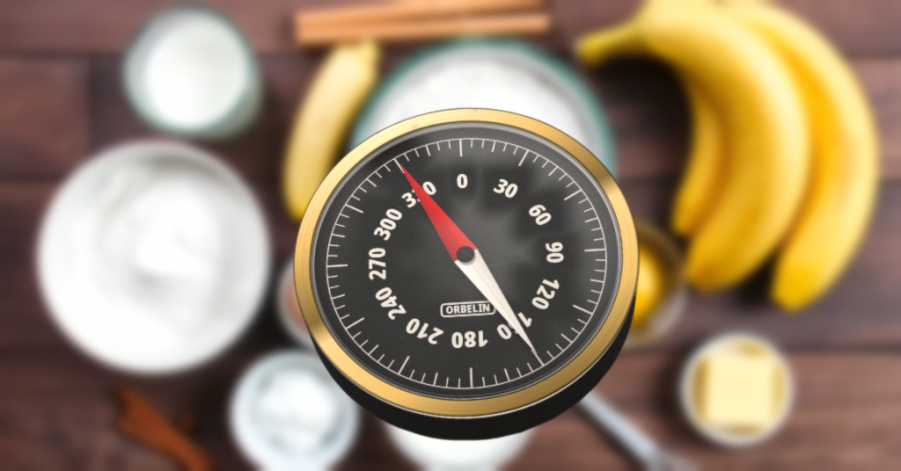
330 °
